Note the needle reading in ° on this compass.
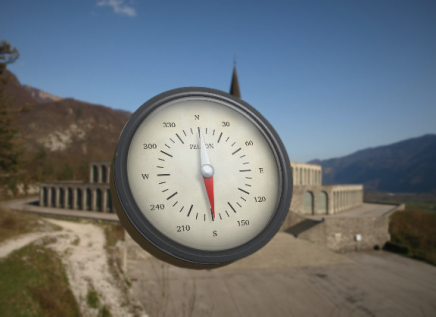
180 °
